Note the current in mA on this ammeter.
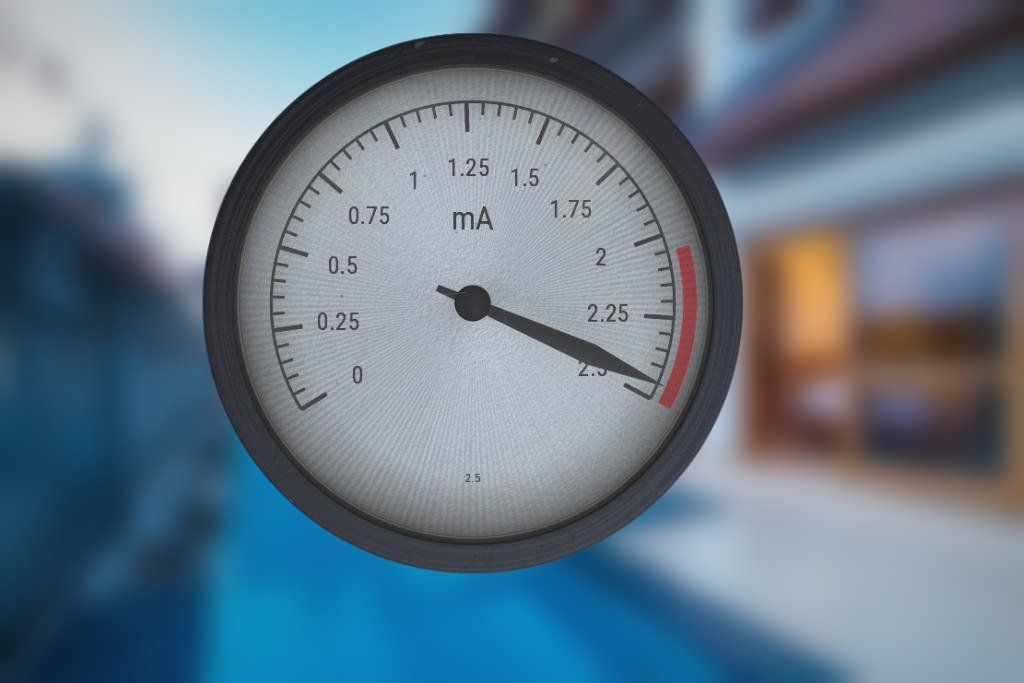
2.45 mA
